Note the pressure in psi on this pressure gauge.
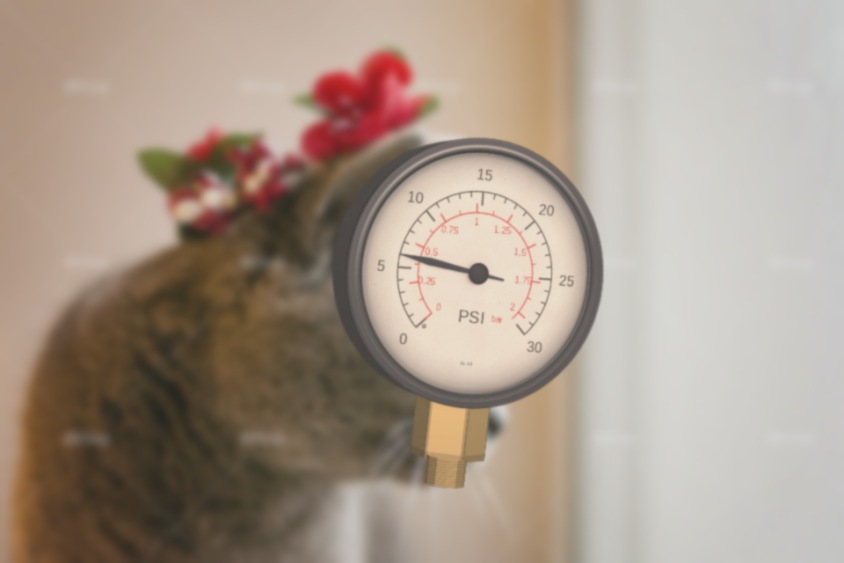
6 psi
